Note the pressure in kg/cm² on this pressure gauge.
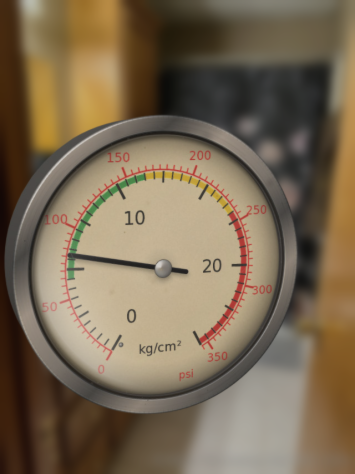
5.75 kg/cm²
